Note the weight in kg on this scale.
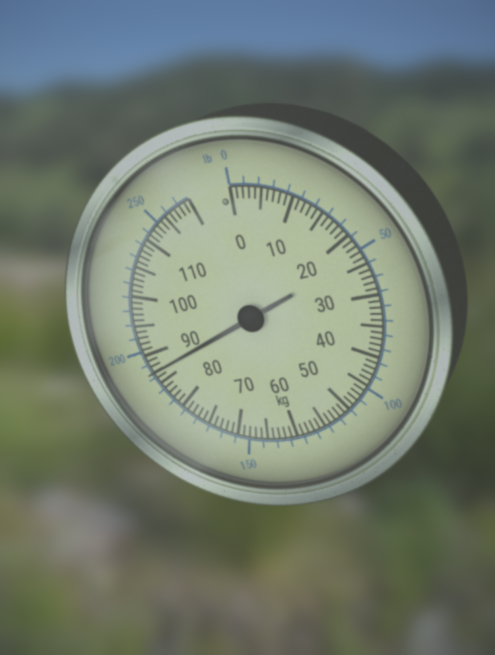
87 kg
